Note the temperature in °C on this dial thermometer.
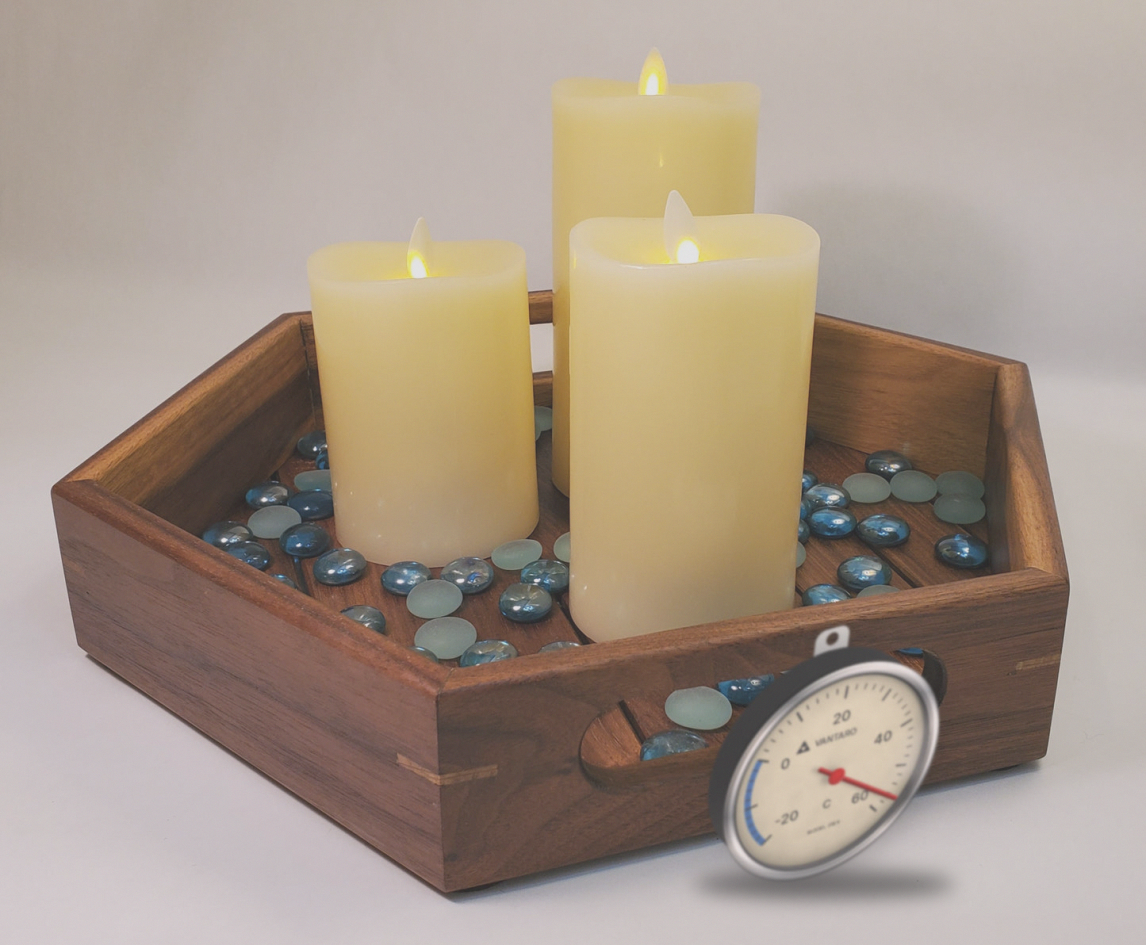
56 °C
